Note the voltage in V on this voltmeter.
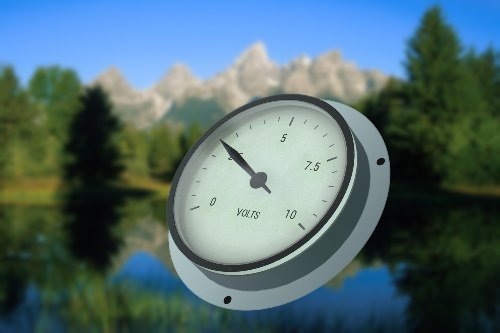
2.5 V
